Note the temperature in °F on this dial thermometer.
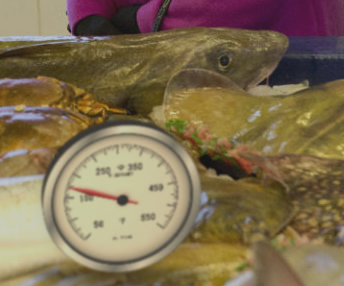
175 °F
